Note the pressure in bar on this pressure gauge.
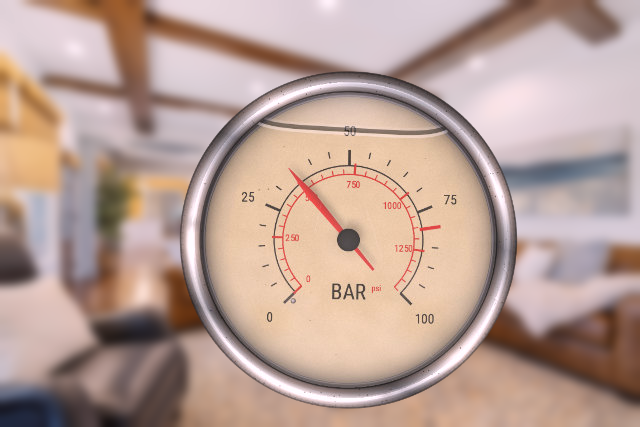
35 bar
